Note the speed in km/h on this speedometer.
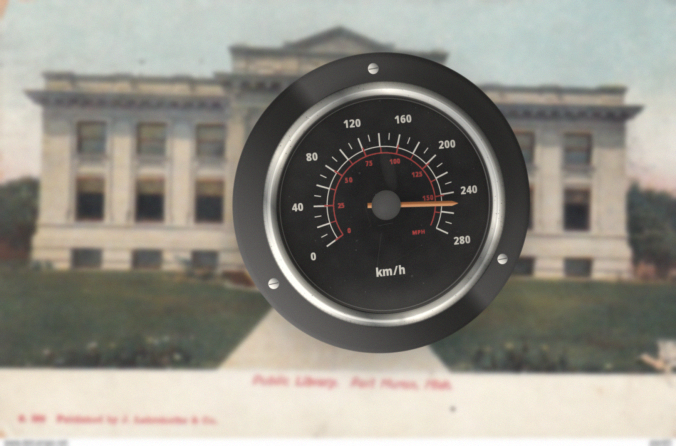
250 km/h
